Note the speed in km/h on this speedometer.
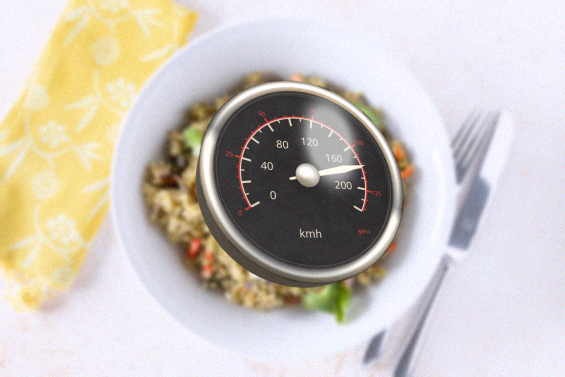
180 km/h
